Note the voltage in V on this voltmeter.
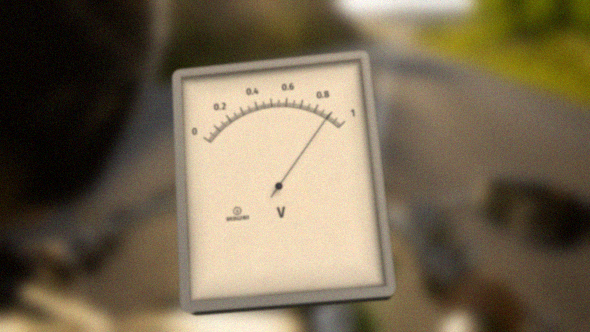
0.9 V
